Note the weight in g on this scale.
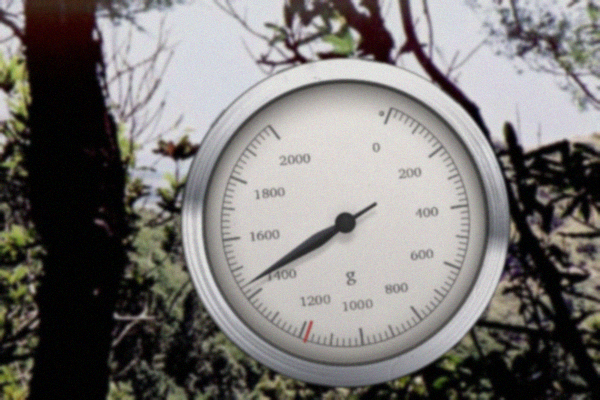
1440 g
